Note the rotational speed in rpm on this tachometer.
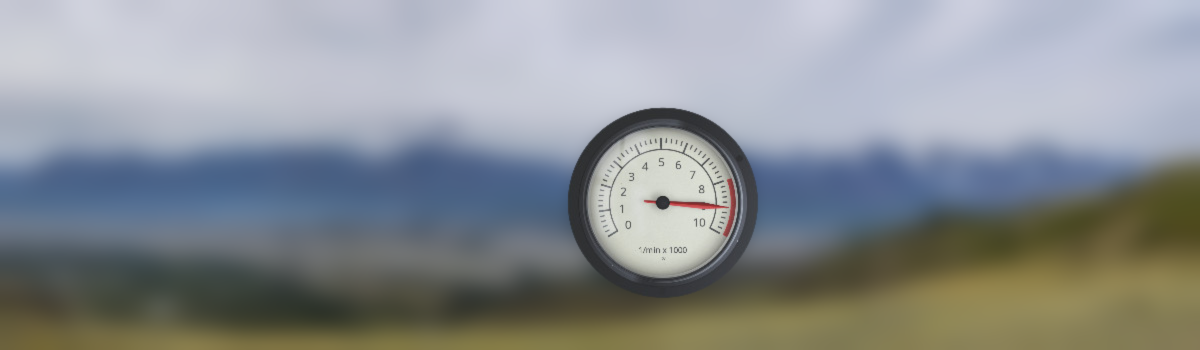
9000 rpm
